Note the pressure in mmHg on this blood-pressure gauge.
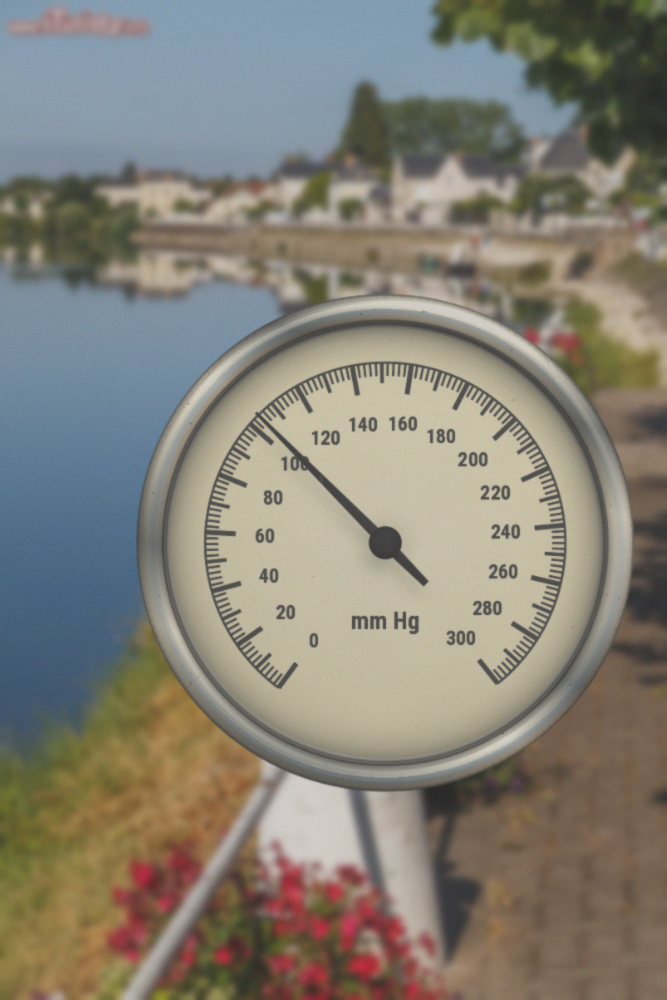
104 mmHg
